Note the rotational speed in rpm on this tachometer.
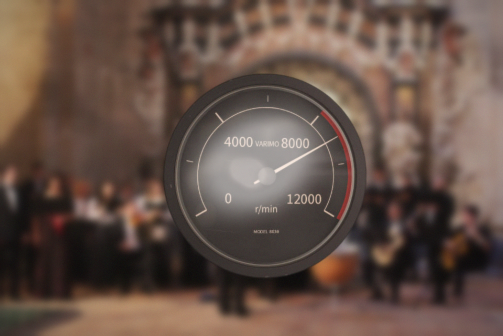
9000 rpm
